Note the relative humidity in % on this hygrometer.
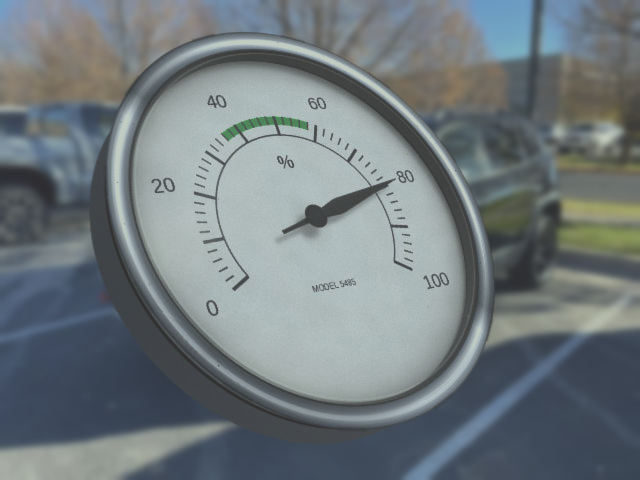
80 %
